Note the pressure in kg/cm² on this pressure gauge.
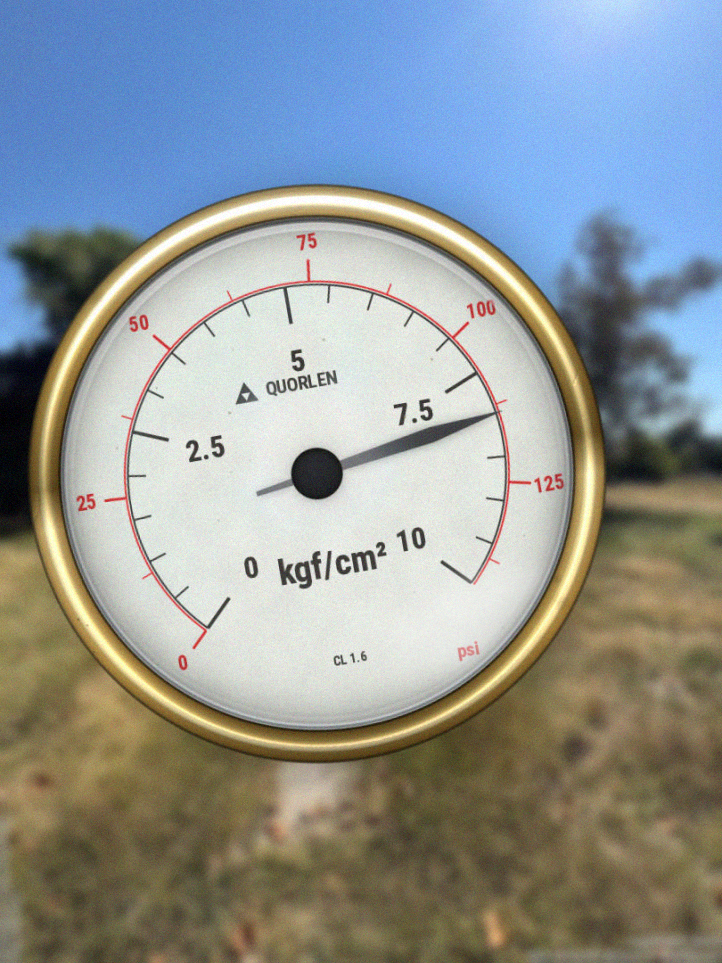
8 kg/cm²
